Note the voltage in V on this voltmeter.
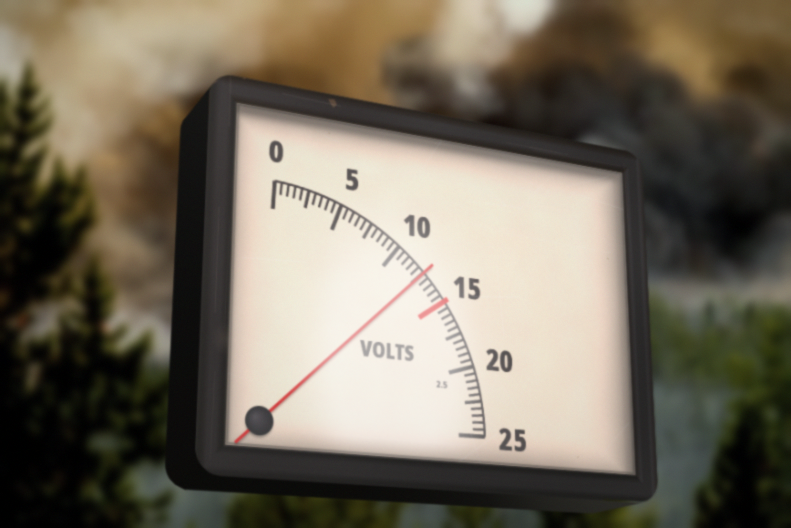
12.5 V
